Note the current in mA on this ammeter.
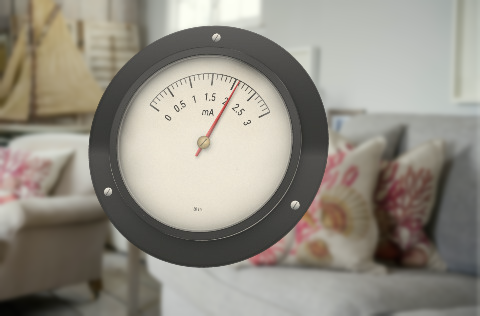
2.1 mA
